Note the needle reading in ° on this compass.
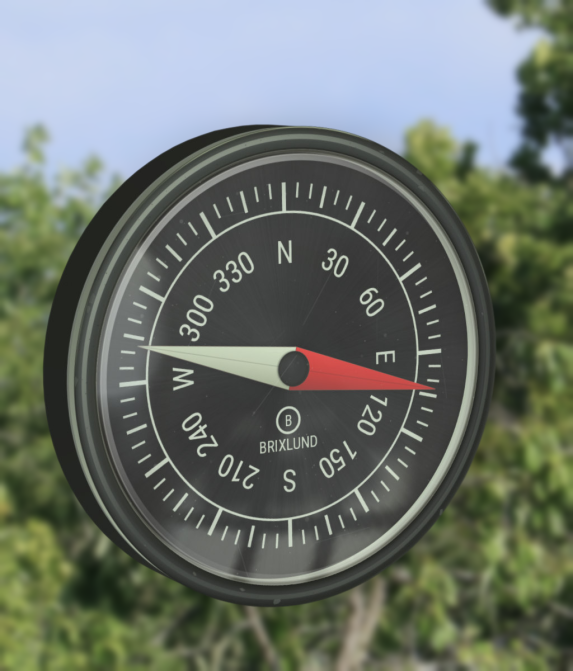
102.5 °
